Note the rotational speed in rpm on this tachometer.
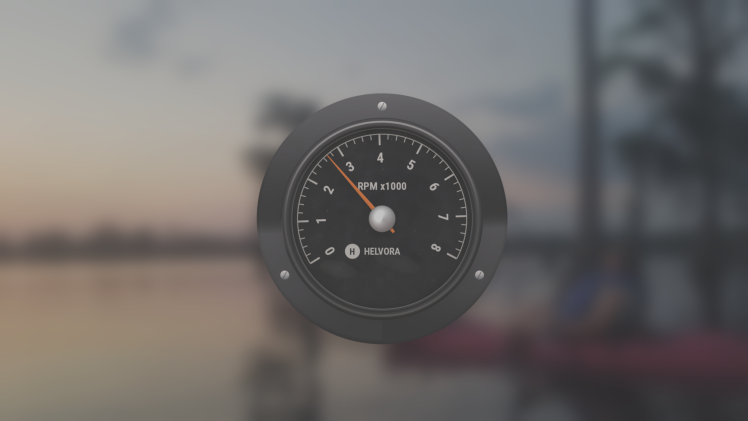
2700 rpm
